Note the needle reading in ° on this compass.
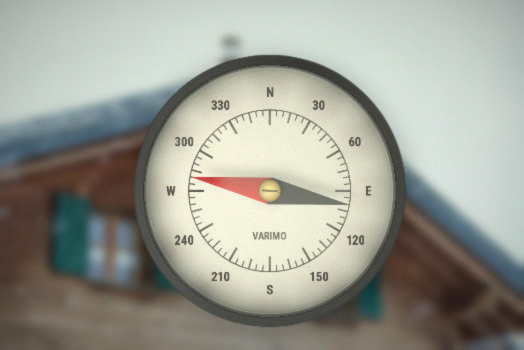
280 °
